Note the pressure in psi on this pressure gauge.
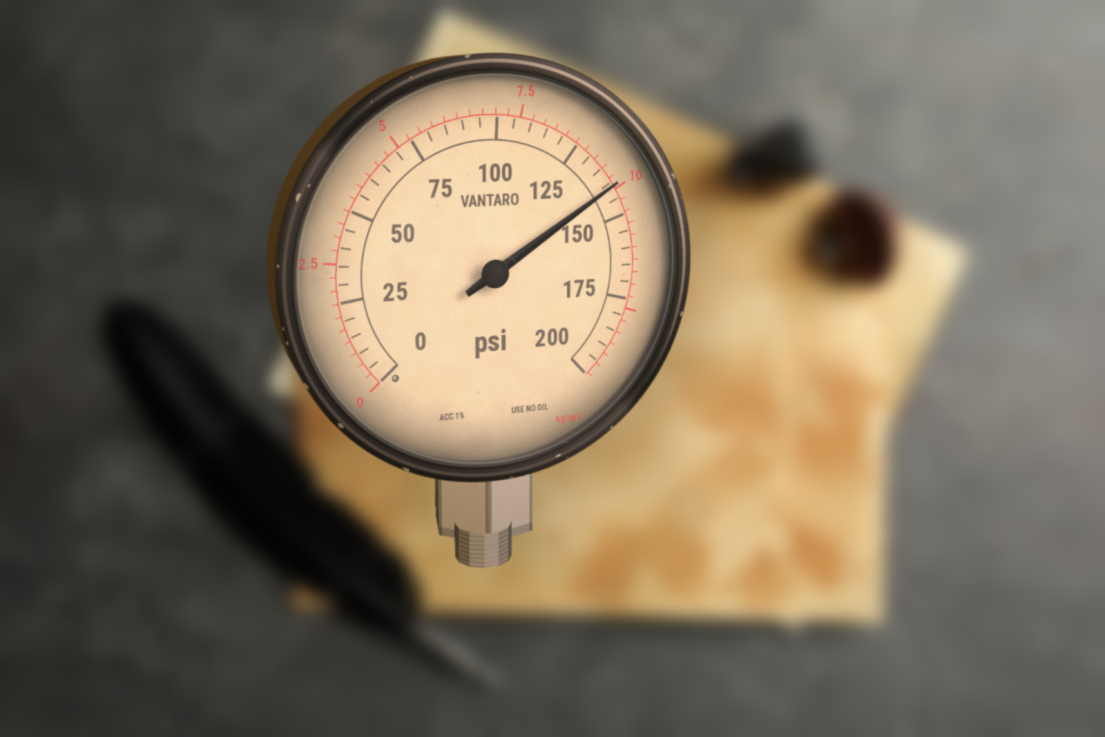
140 psi
